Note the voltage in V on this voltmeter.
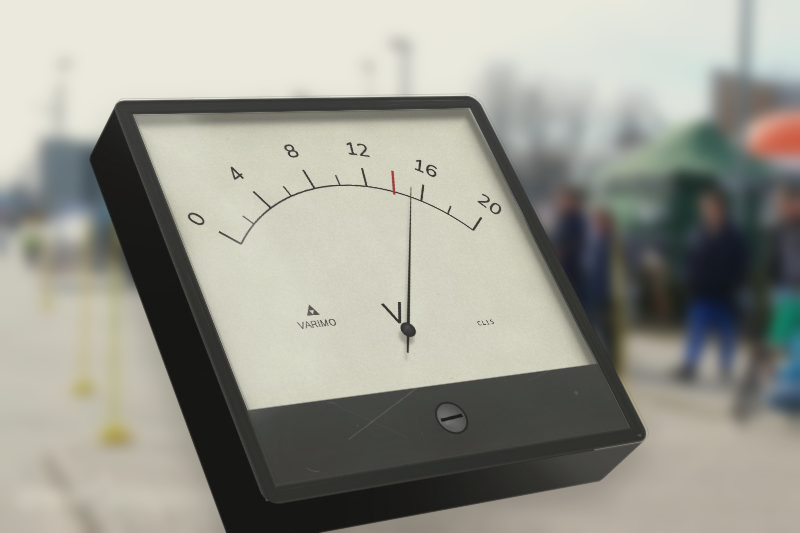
15 V
